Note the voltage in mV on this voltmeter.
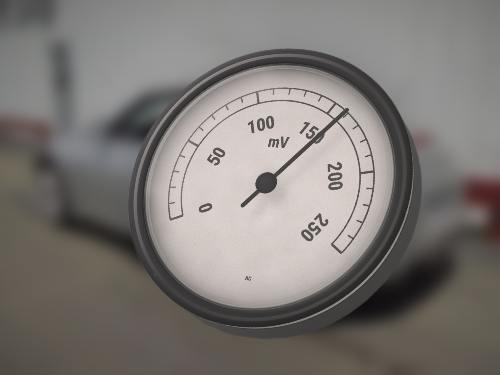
160 mV
